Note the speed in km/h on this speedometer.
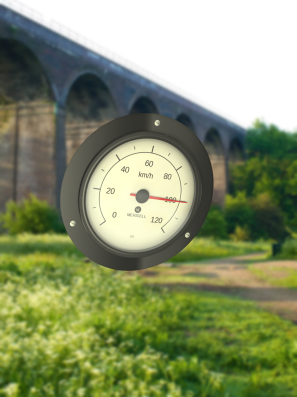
100 km/h
